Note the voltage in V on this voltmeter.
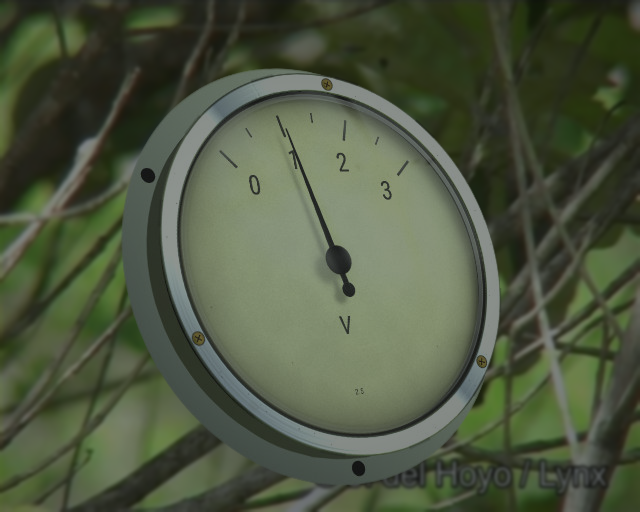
1 V
